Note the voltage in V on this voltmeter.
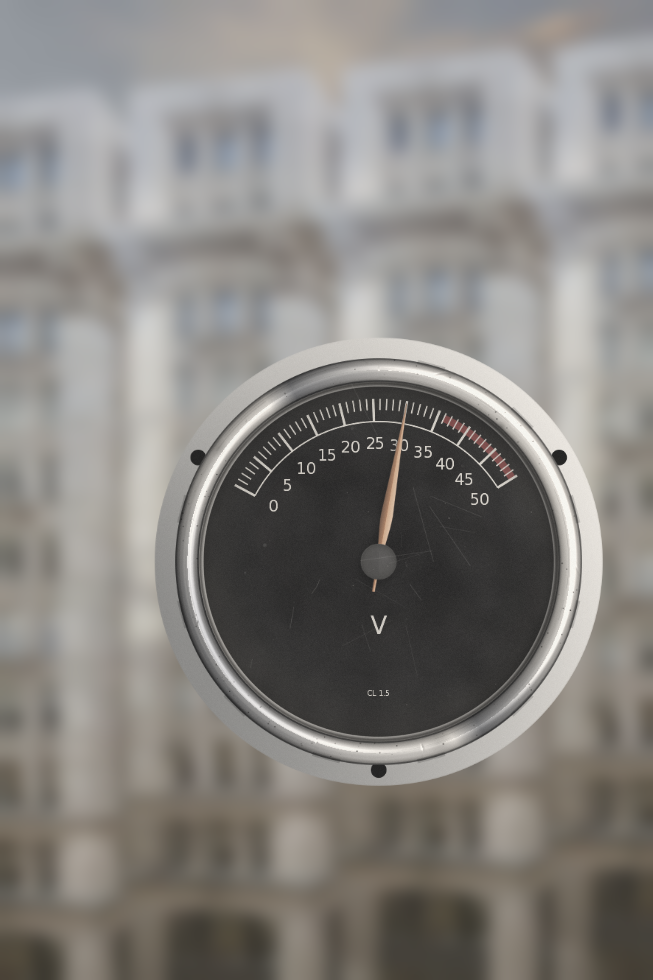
30 V
